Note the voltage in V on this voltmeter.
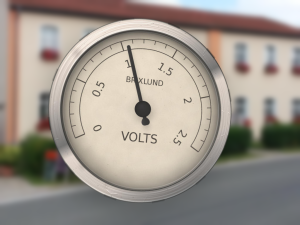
1.05 V
